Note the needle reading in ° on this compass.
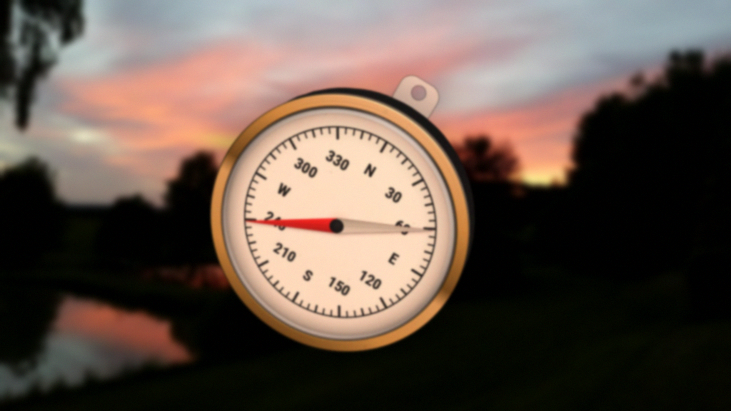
240 °
